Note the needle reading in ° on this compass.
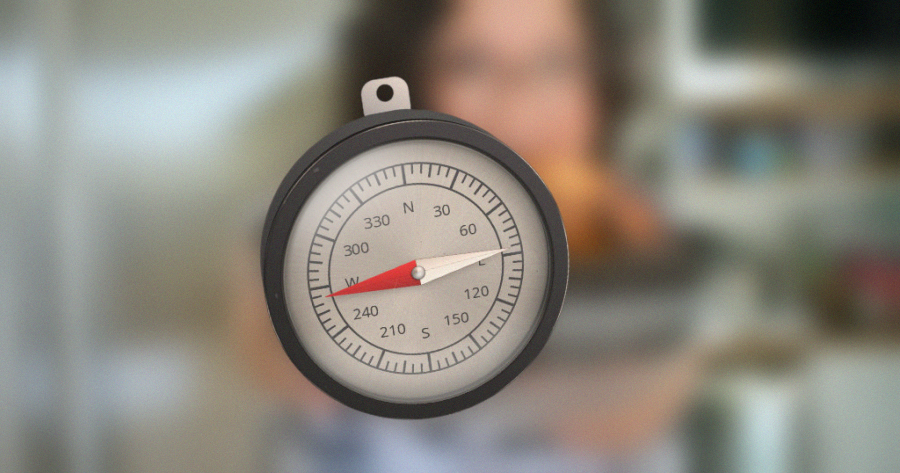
265 °
